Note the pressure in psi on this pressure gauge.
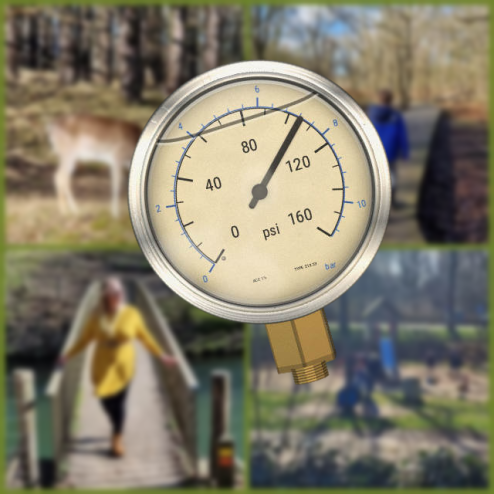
105 psi
